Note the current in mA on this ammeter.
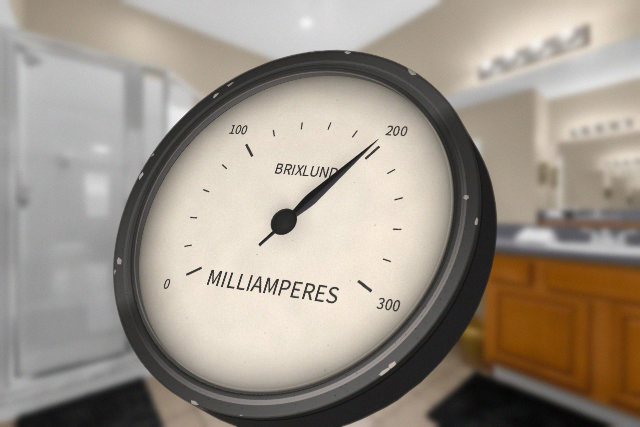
200 mA
